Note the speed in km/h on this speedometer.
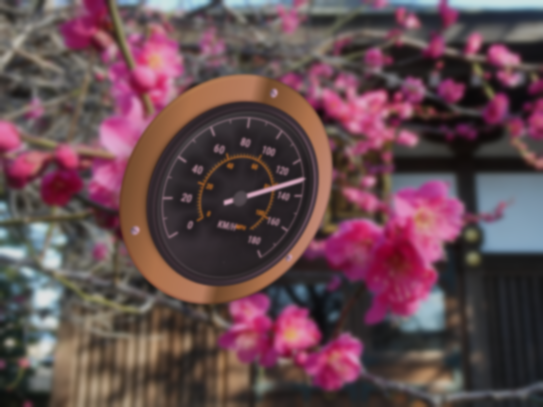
130 km/h
